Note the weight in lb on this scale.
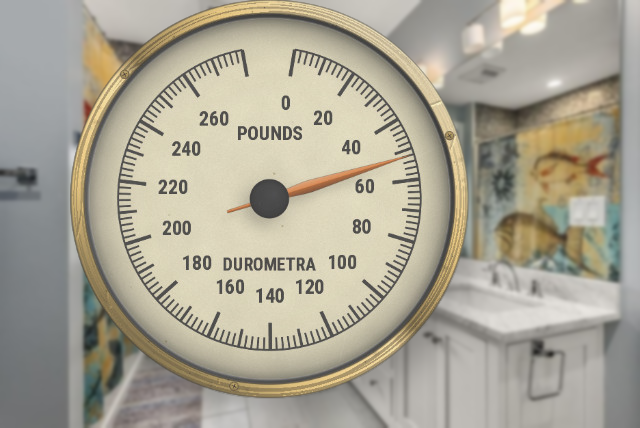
52 lb
